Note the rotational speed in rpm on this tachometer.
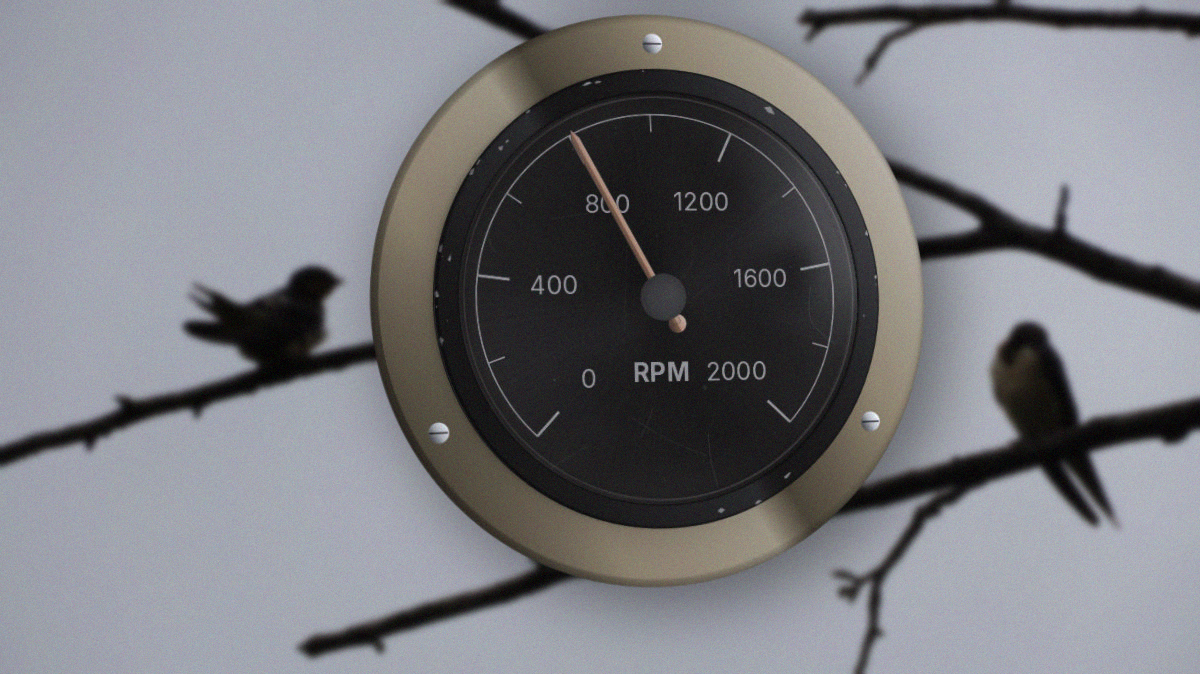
800 rpm
